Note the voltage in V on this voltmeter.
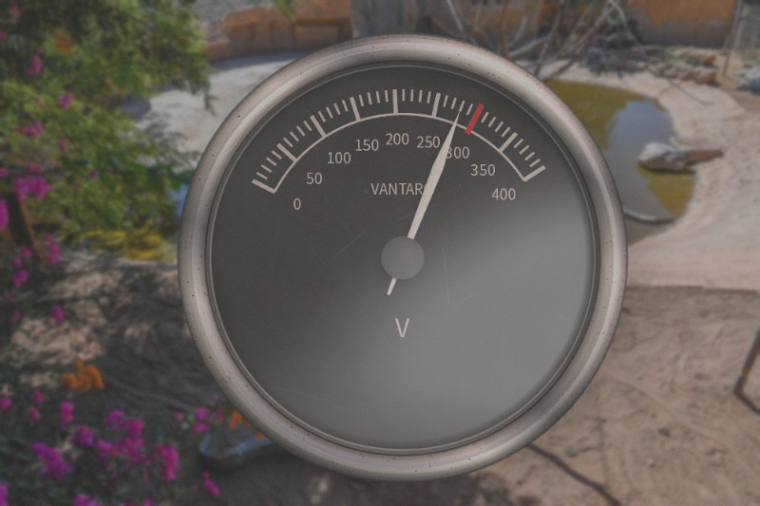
280 V
